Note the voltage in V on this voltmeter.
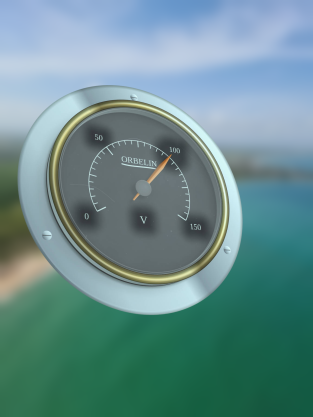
100 V
